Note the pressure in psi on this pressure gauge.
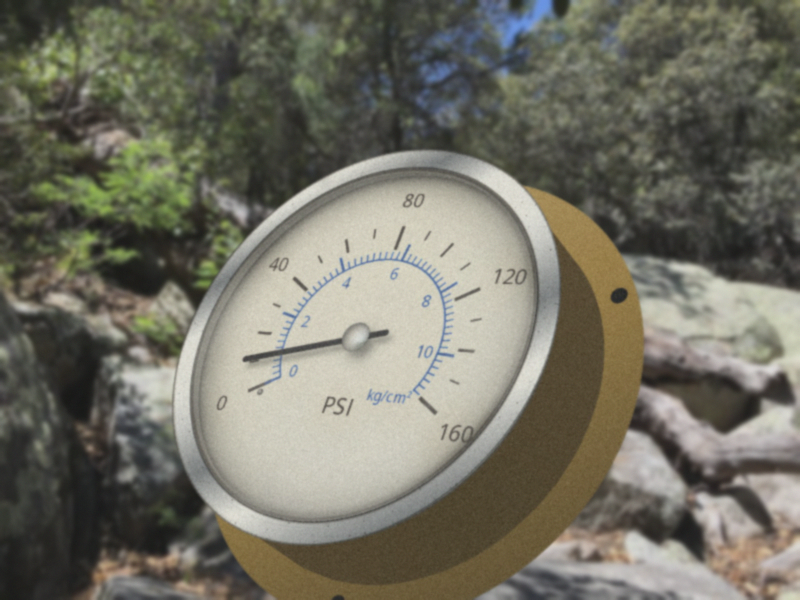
10 psi
